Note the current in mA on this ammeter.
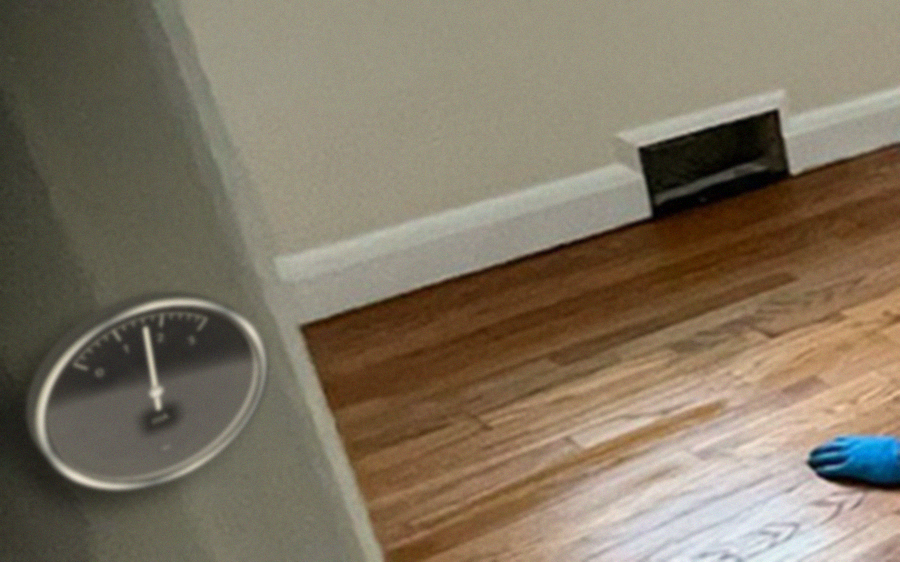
1.6 mA
